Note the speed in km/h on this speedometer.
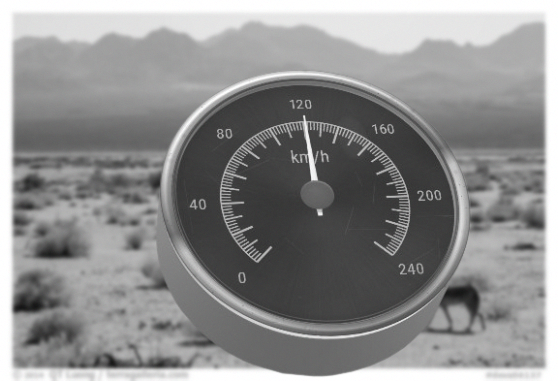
120 km/h
